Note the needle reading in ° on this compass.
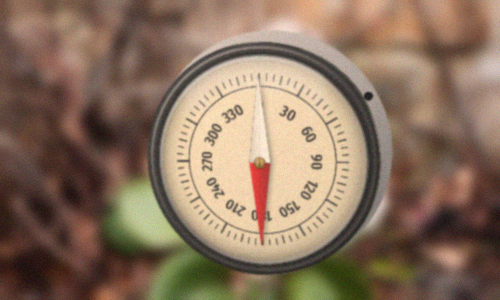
180 °
